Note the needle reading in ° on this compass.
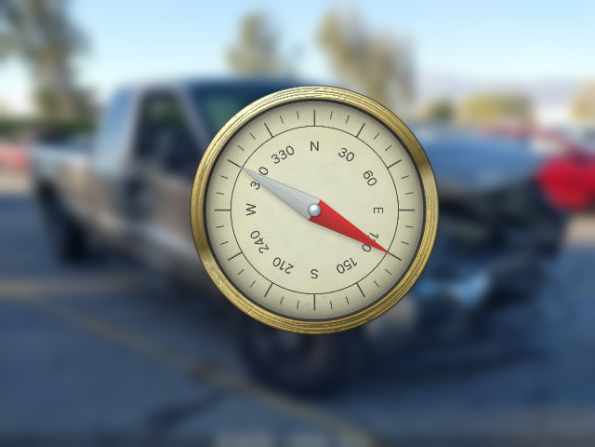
120 °
